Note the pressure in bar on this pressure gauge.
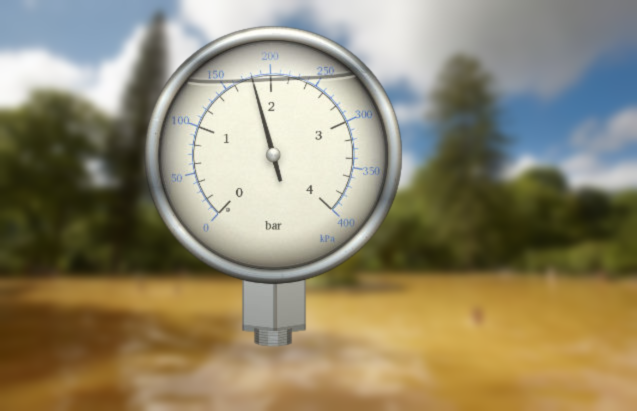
1.8 bar
